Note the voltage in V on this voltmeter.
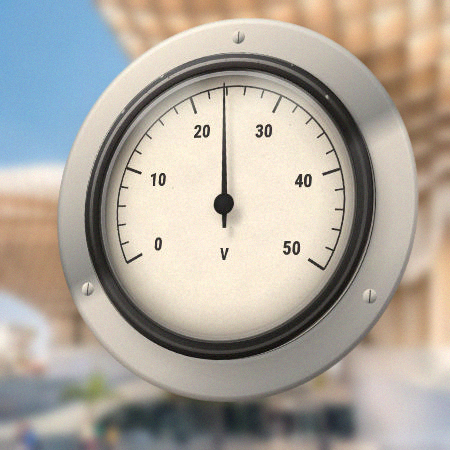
24 V
